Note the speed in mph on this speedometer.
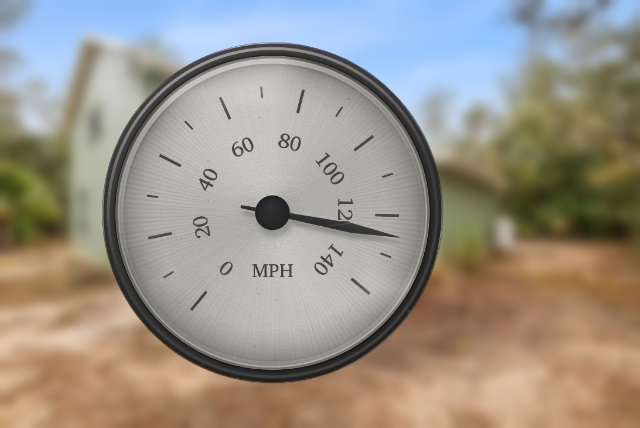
125 mph
